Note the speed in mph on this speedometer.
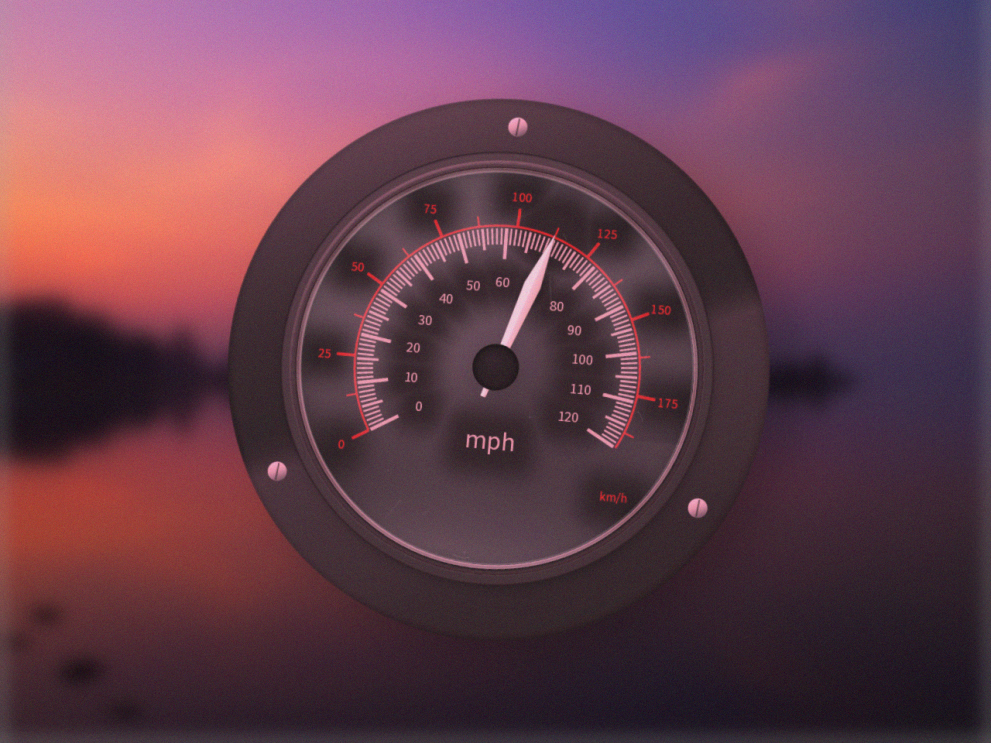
70 mph
